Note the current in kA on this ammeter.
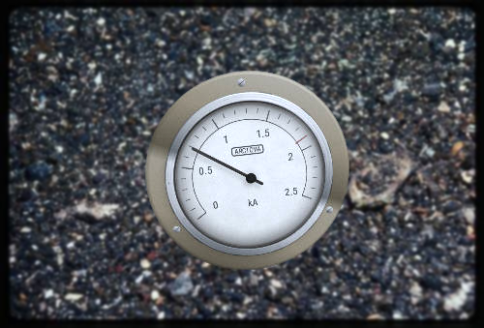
0.7 kA
